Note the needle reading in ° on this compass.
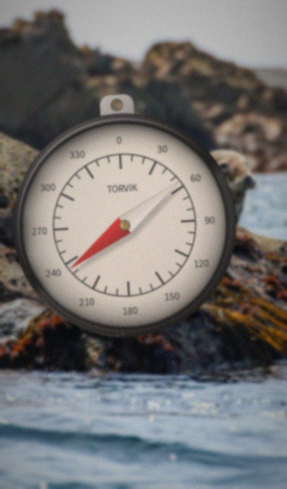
235 °
